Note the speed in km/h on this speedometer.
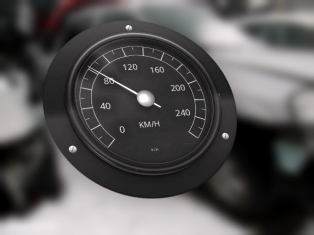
80 km/h
